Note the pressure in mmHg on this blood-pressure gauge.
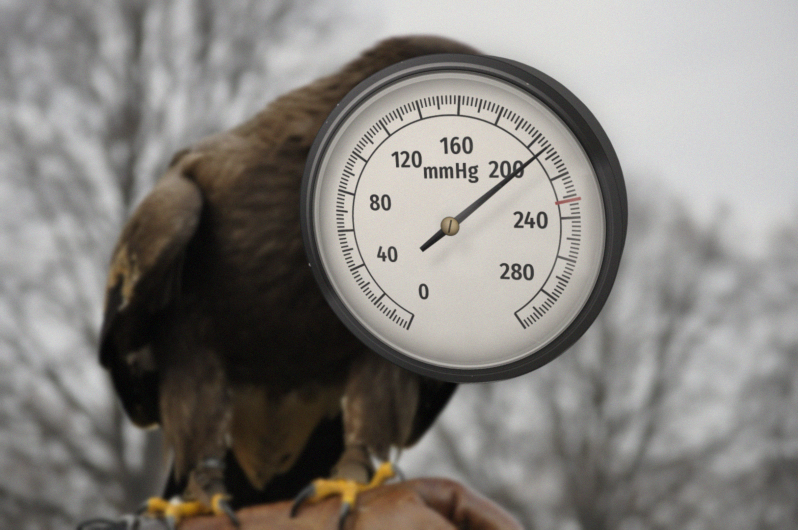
206 mmHg
